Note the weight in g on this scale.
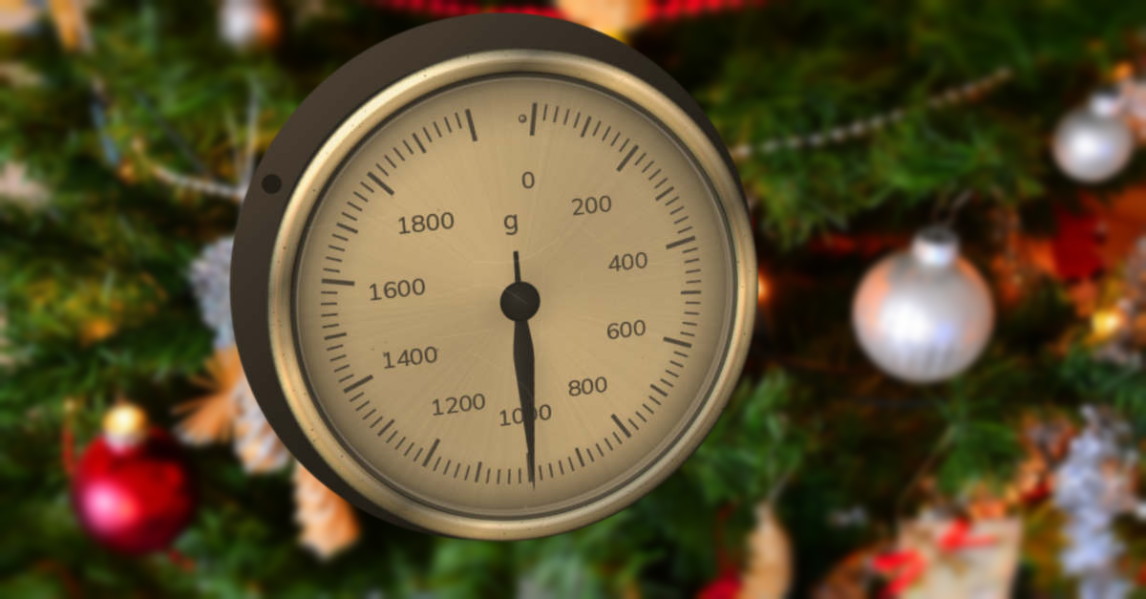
1000 g
